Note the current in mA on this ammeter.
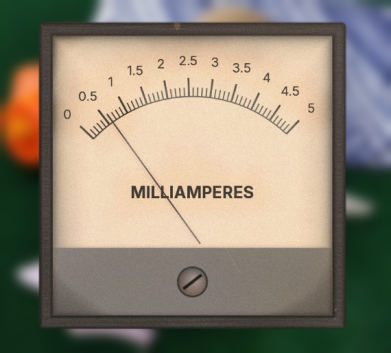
0.6 mA
